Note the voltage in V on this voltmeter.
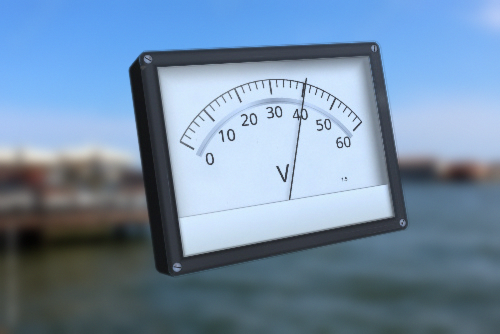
40 V
